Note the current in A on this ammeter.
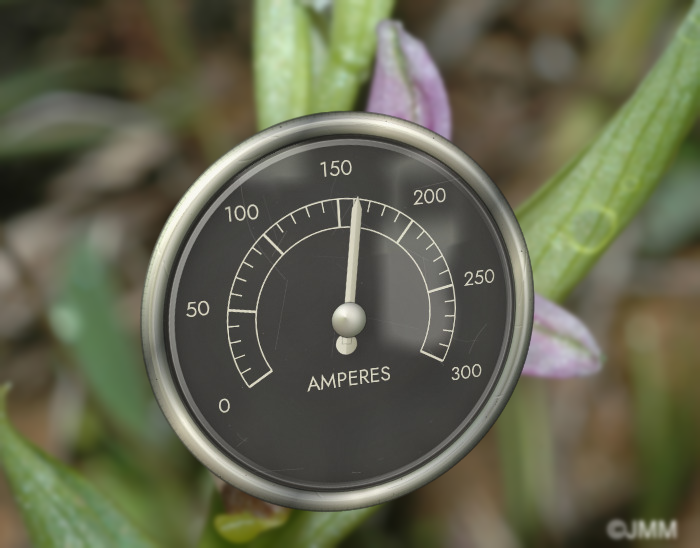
160 A
